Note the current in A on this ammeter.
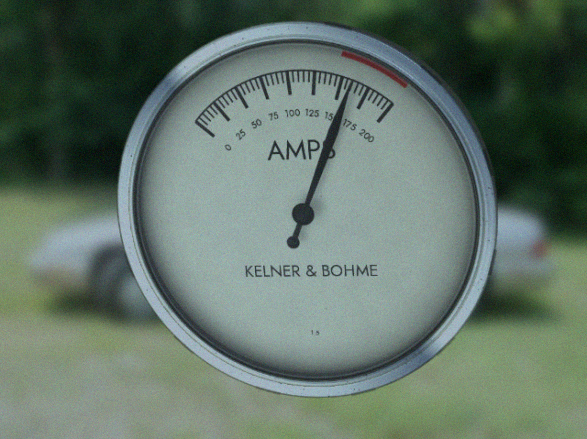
160 A
